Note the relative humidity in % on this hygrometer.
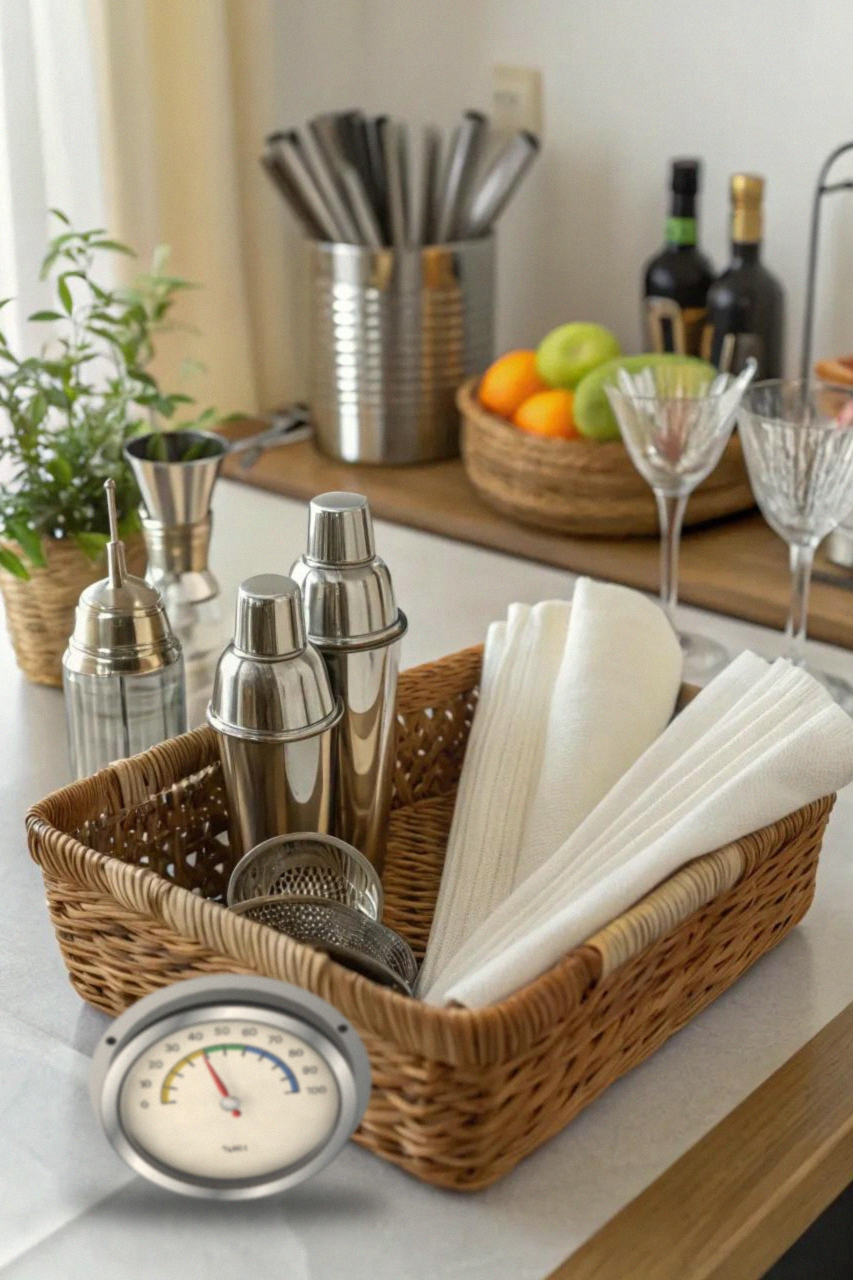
40 %
